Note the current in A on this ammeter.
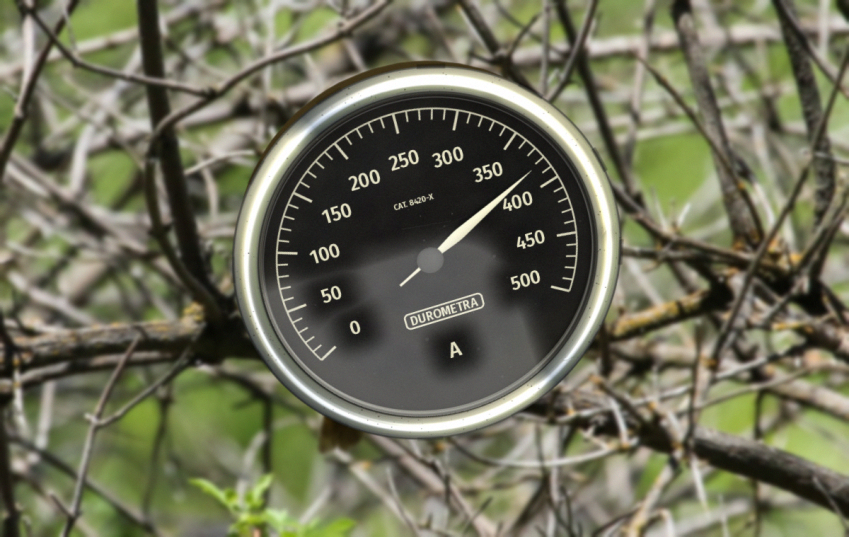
380 A
